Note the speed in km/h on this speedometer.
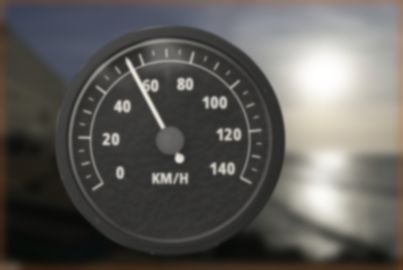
55 km/h
